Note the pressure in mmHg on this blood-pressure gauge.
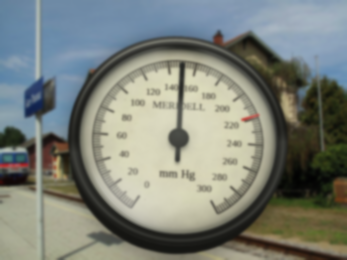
150 mmHg
